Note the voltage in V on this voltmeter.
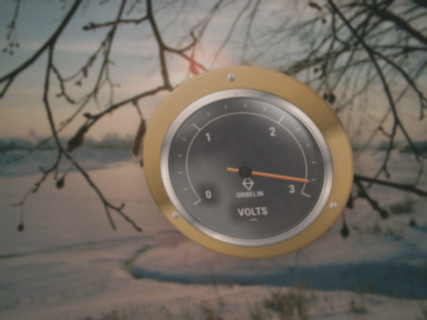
2.8 V
